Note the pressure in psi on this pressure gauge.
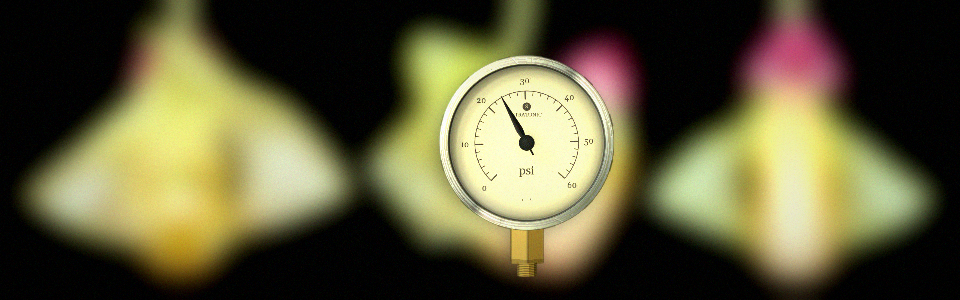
24 psi
